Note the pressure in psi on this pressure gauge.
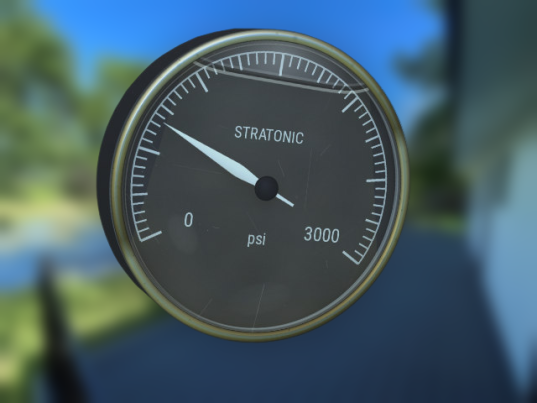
675 psi
